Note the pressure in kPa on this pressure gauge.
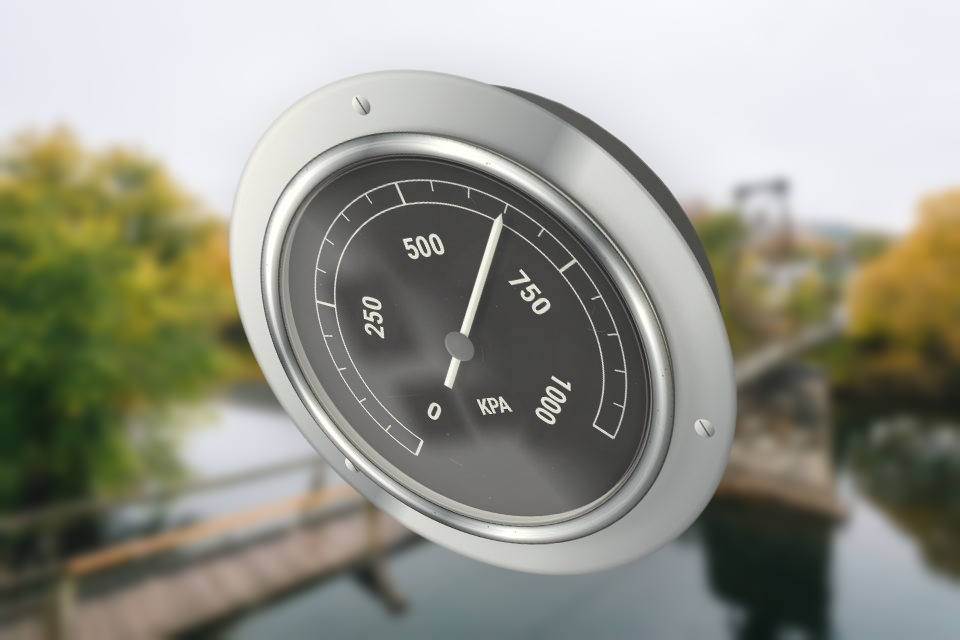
650 kPa
